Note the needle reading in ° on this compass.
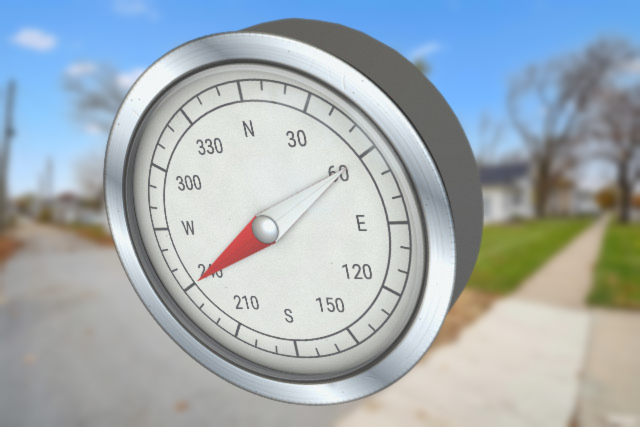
240 °
